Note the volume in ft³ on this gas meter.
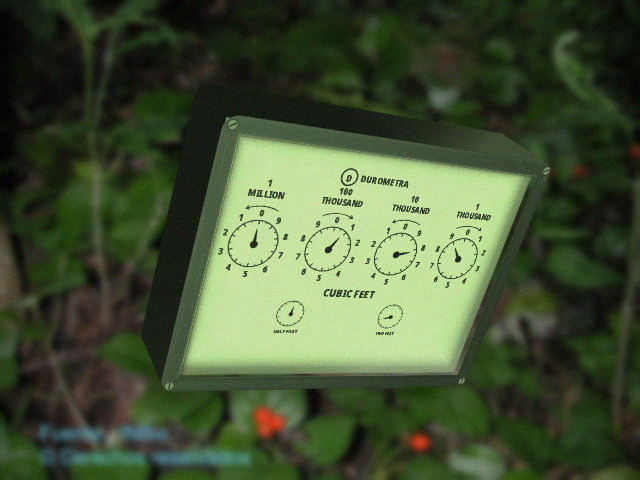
7900 ft³
